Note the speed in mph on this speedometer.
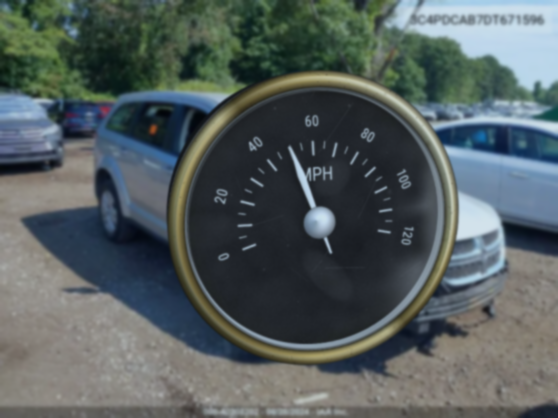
50 mph
